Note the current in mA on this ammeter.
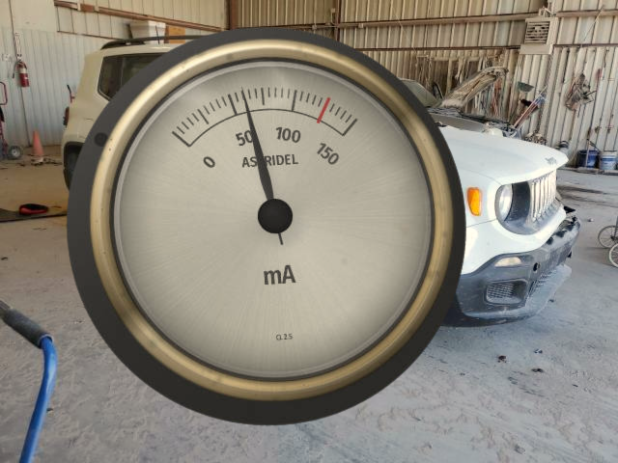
60 mA
